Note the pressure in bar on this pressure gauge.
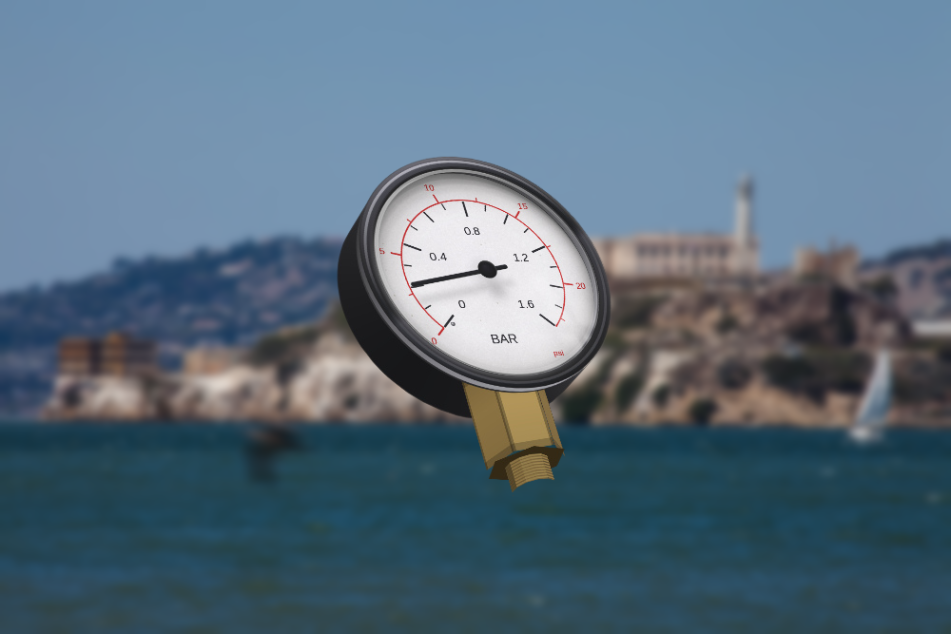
0.2 bar
